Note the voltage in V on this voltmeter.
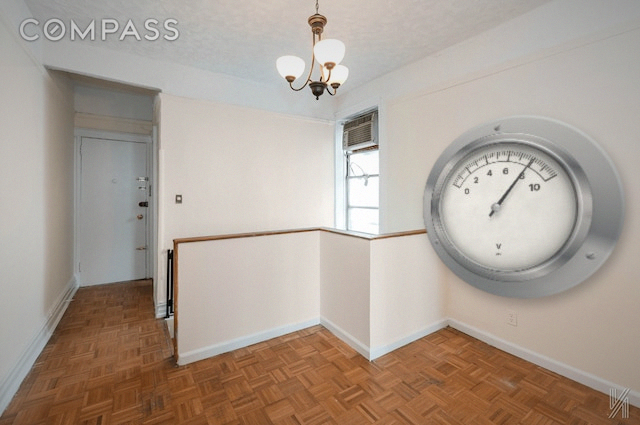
8 V
